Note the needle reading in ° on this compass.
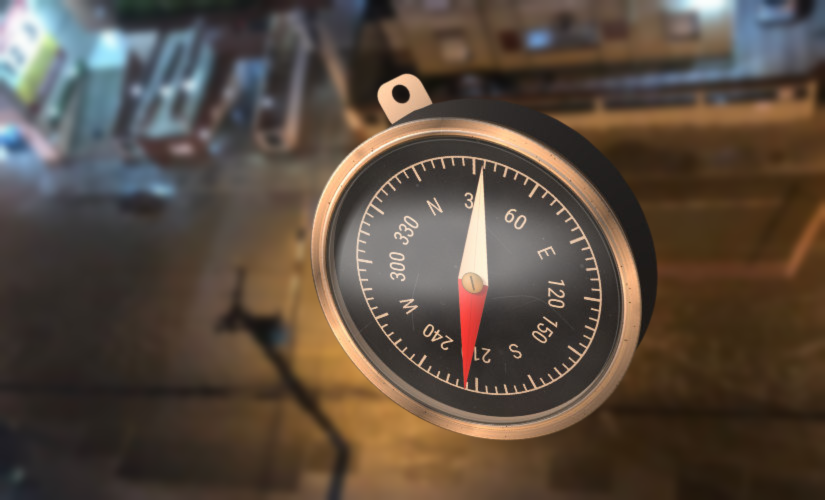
215 °
